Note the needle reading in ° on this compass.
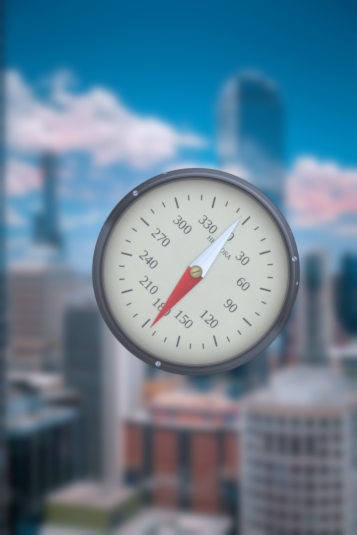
175 °
